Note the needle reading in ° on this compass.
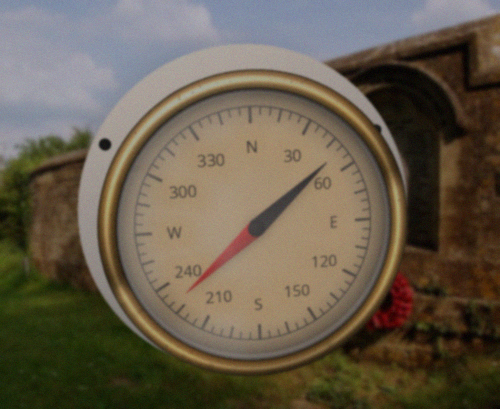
230 °
